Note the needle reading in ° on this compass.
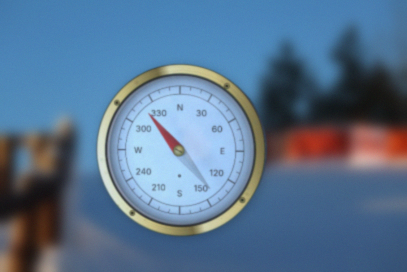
320 °
